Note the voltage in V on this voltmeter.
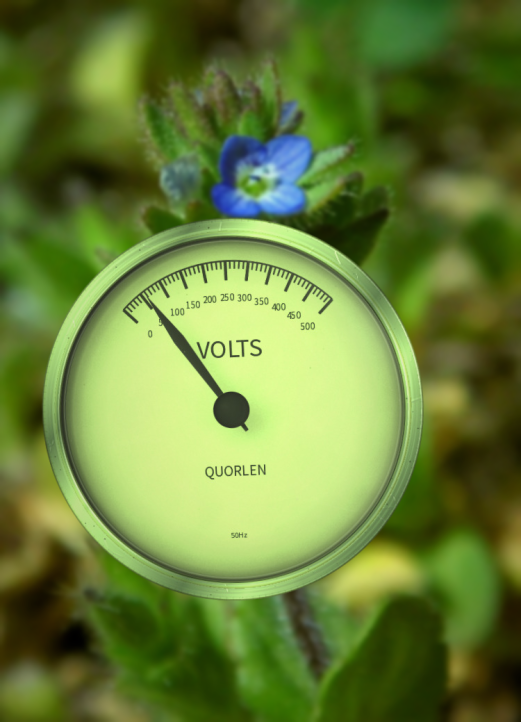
60 V
